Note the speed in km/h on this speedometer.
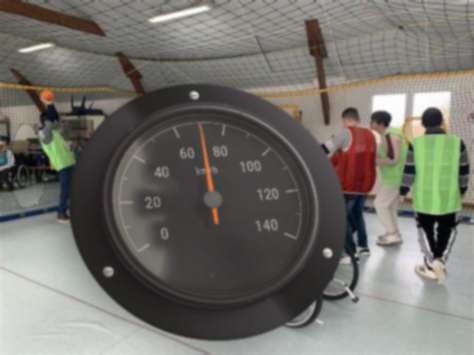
70 km/h
